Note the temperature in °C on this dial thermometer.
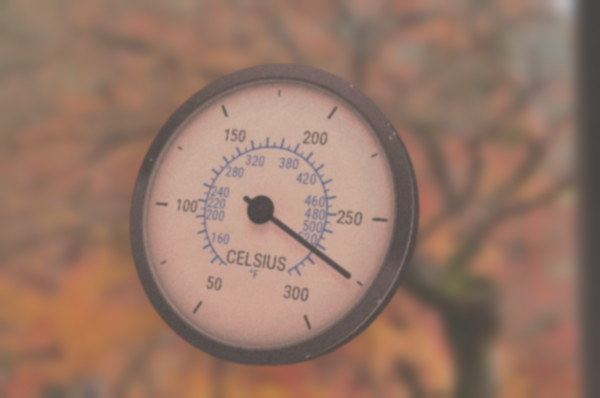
275 °C
